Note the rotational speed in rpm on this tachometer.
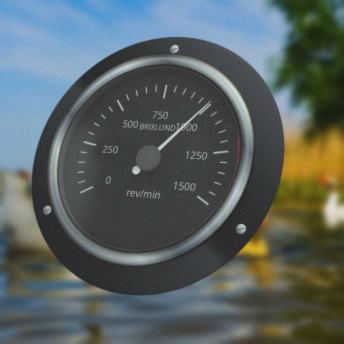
1000 rpm
